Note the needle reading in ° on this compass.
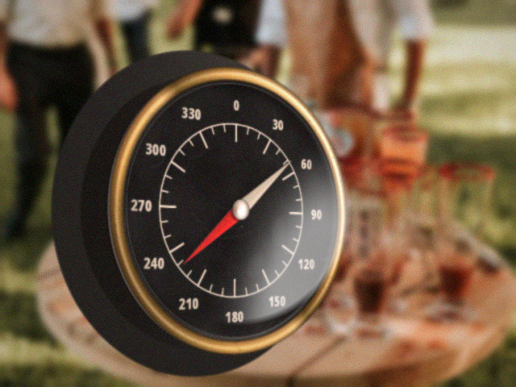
230 °
